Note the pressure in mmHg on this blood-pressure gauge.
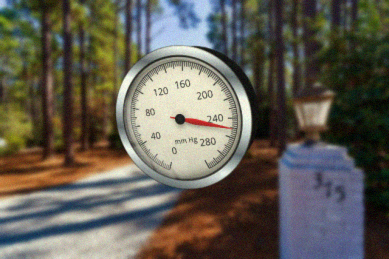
250 mmHg
